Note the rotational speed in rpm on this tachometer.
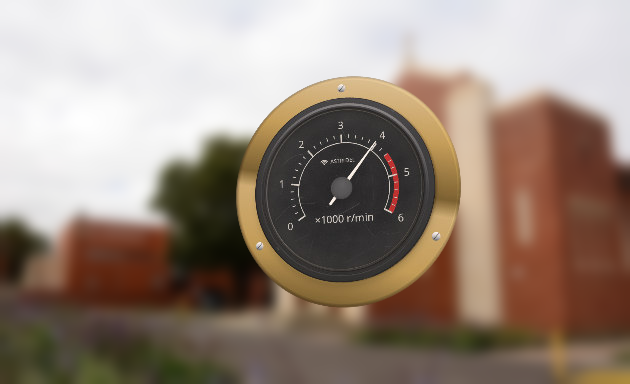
4000 rpm
